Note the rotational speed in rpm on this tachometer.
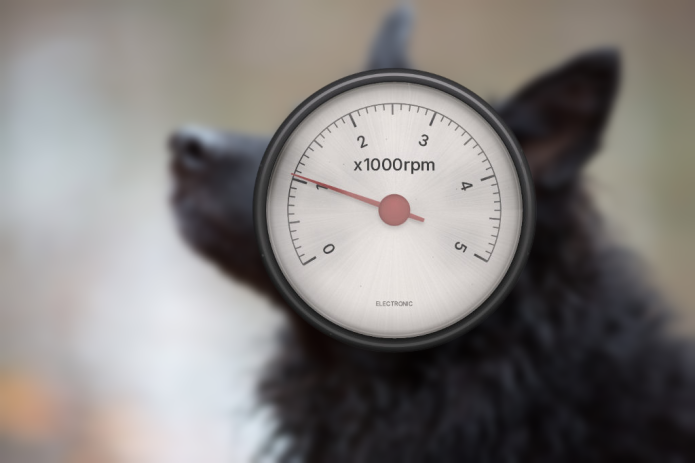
1050 rpm
